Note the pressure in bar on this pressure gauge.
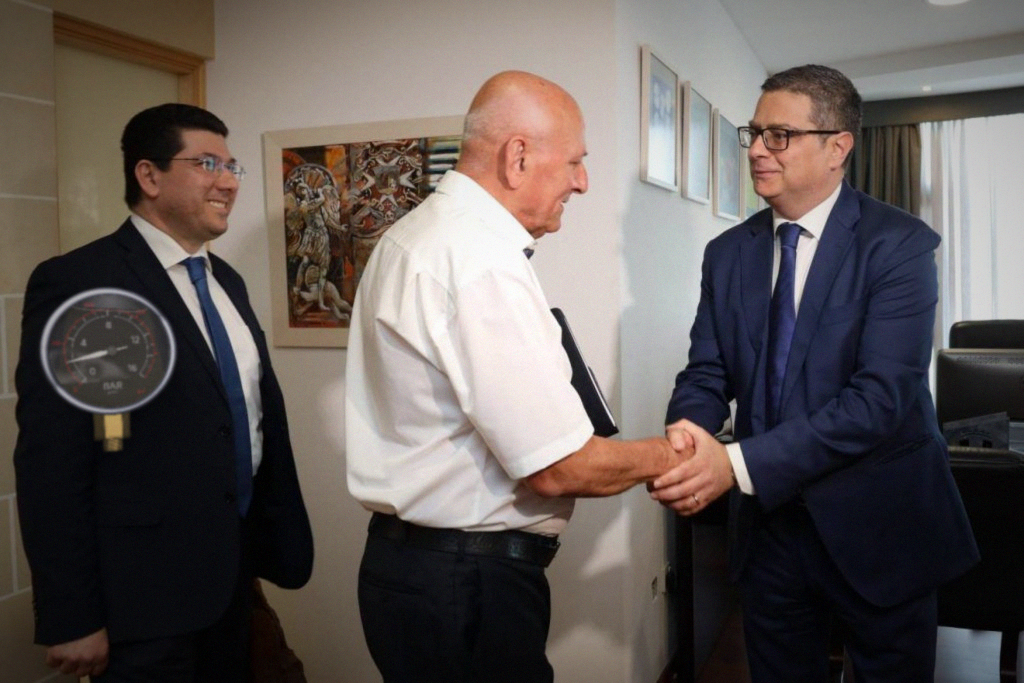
2 bar
